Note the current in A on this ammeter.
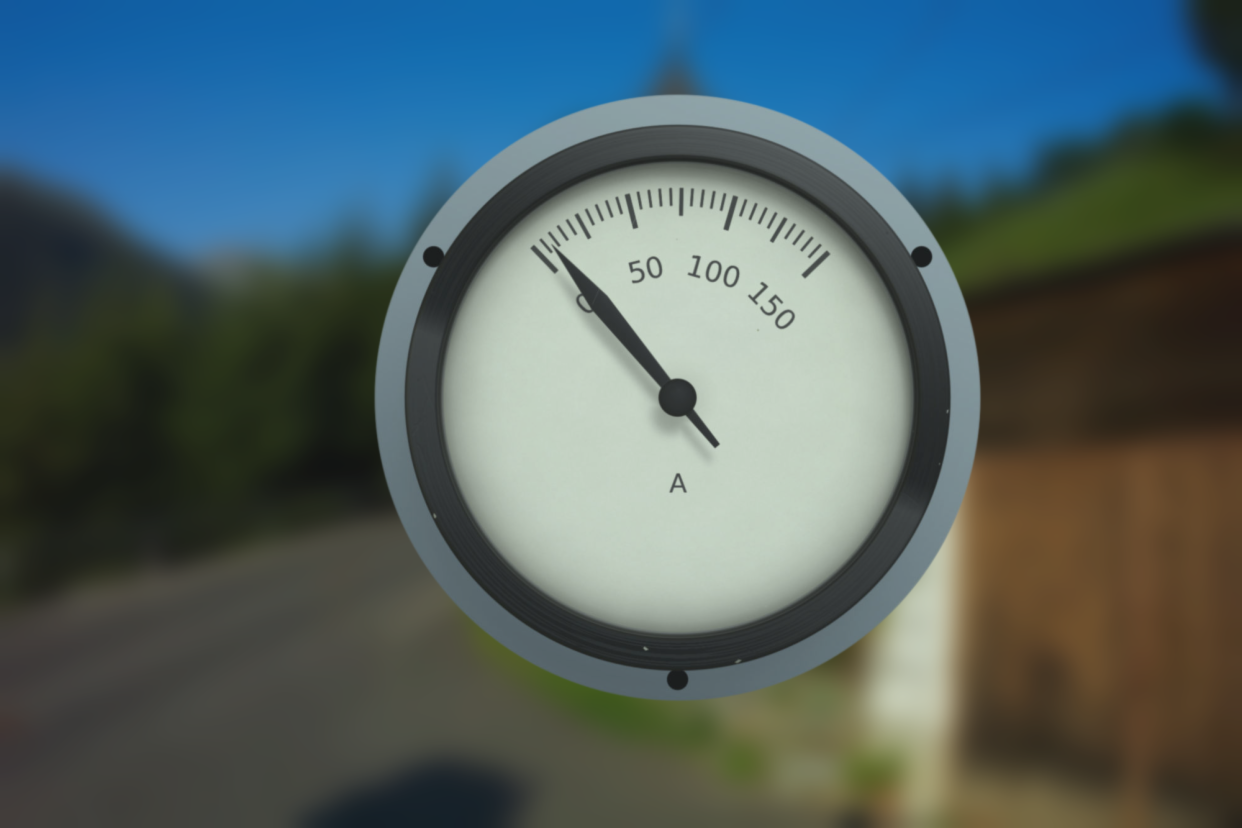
7.5 A
